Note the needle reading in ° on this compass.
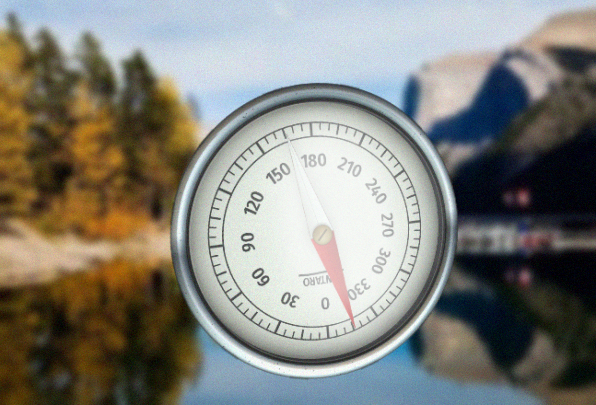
345 °
